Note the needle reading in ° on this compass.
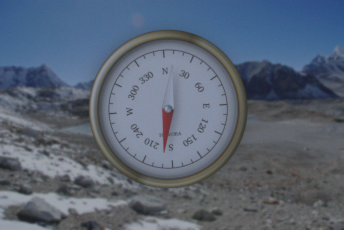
190 °
